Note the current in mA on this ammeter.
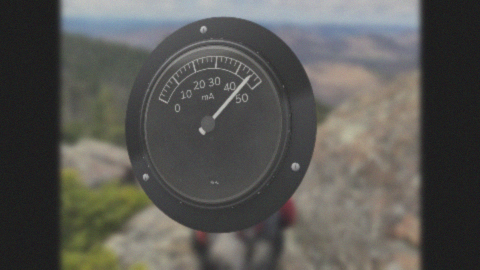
46 mA
